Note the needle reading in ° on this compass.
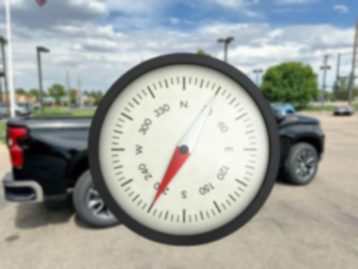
210 °
